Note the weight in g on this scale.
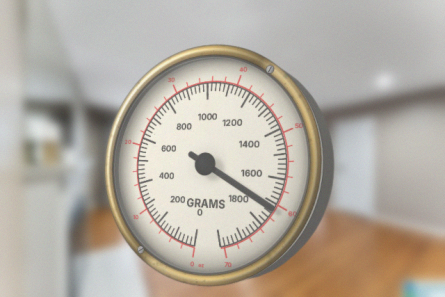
1720 g
